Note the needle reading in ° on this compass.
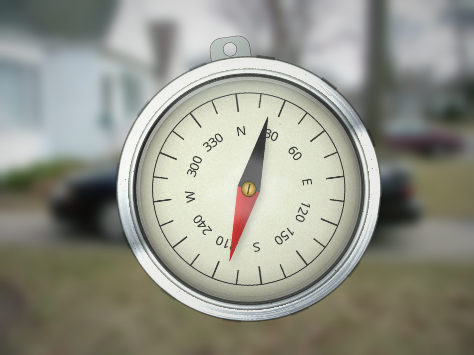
202.5 °
